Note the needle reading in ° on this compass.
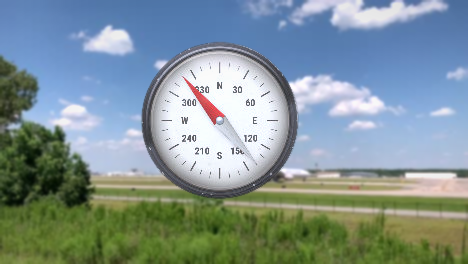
320 °
